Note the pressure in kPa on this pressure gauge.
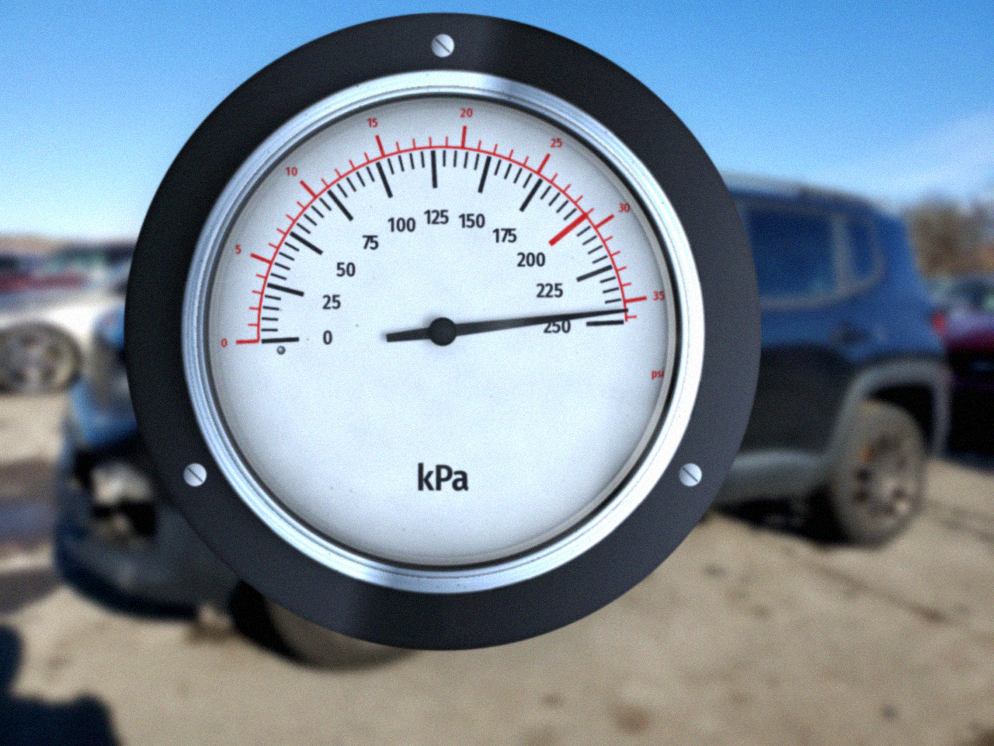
245 kPa
